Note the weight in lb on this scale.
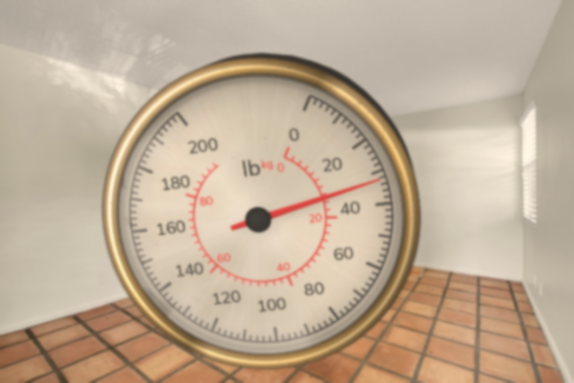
32 lb
